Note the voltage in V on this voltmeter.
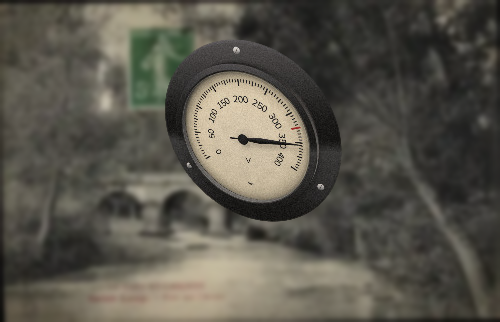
350 V
